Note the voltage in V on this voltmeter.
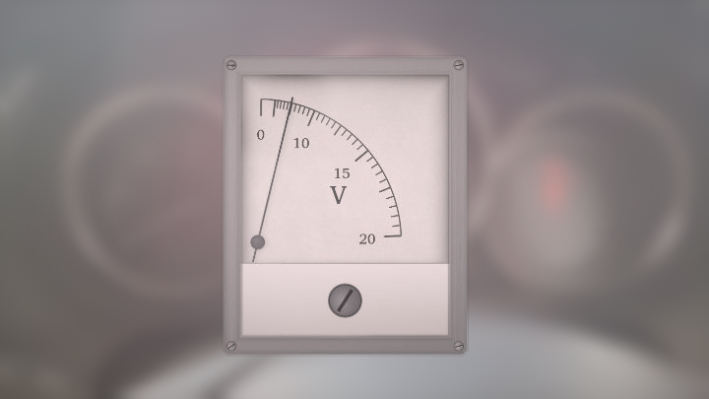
7.5 V
